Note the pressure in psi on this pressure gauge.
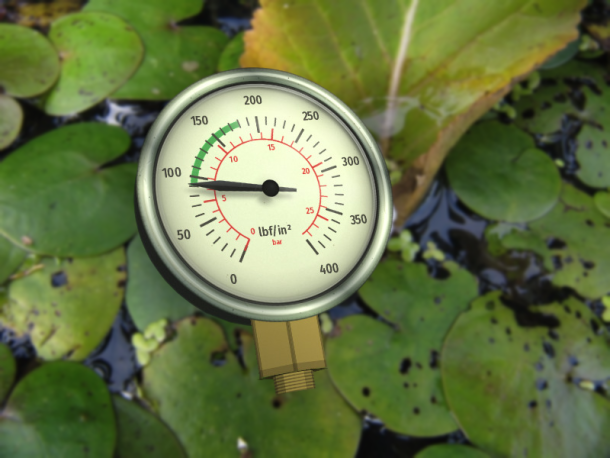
90 psi
